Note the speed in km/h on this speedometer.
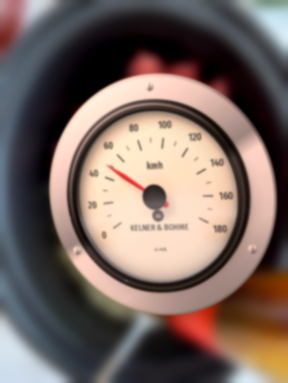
50 km/h
